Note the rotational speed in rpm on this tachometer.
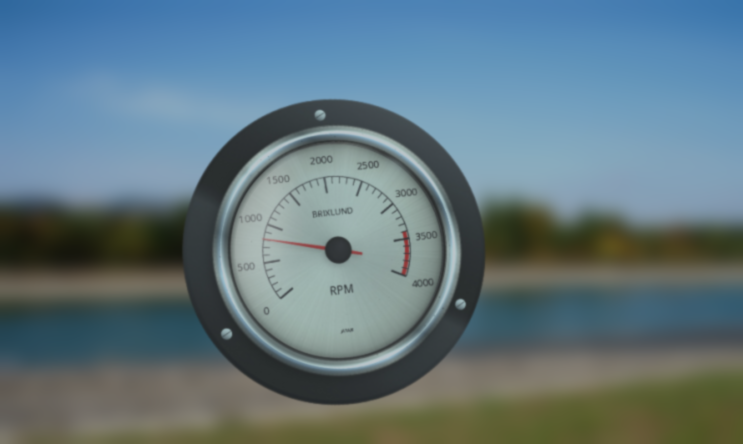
800 rpm
